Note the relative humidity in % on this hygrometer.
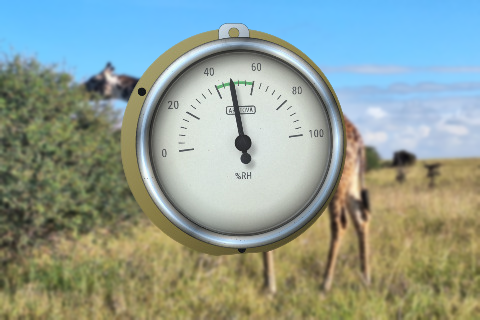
48 %
